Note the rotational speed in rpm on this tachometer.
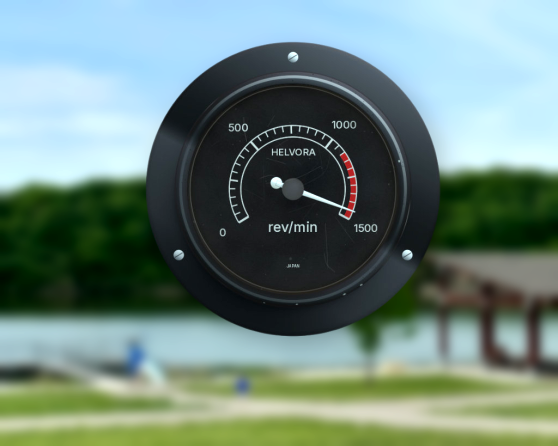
1450 rpm
